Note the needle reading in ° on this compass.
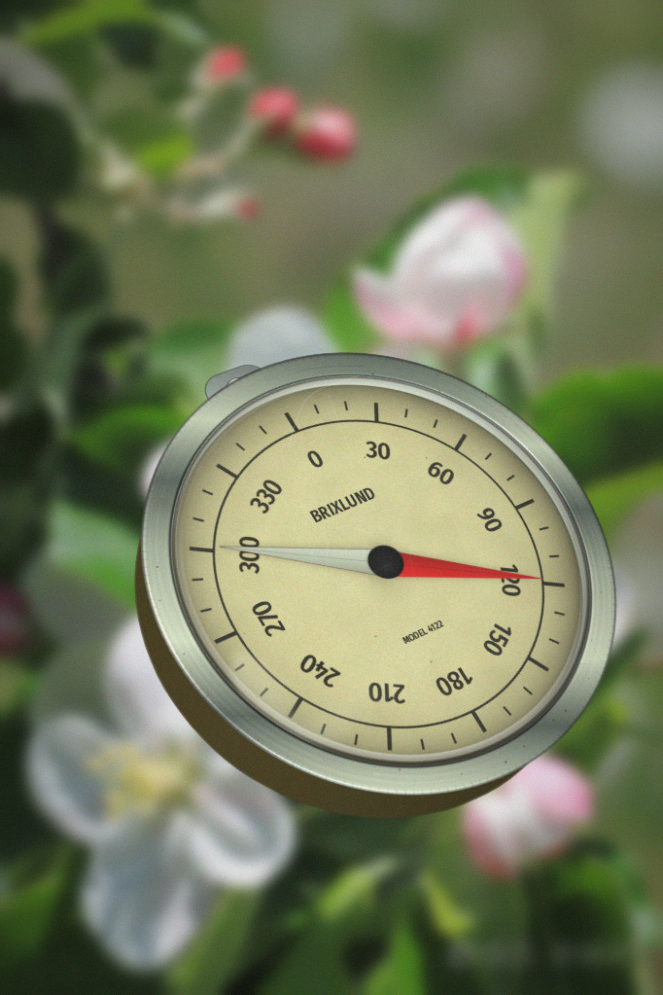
120 °
